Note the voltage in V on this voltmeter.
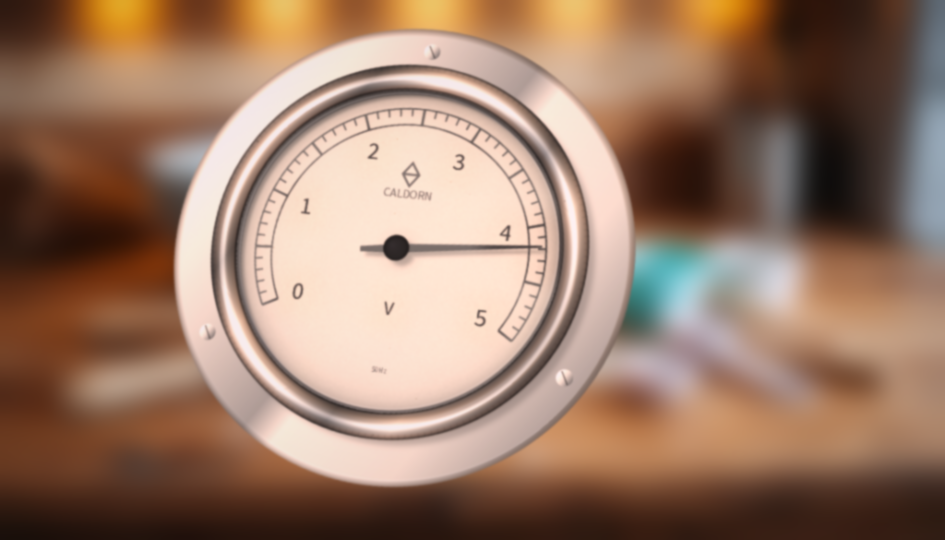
4.2 V
